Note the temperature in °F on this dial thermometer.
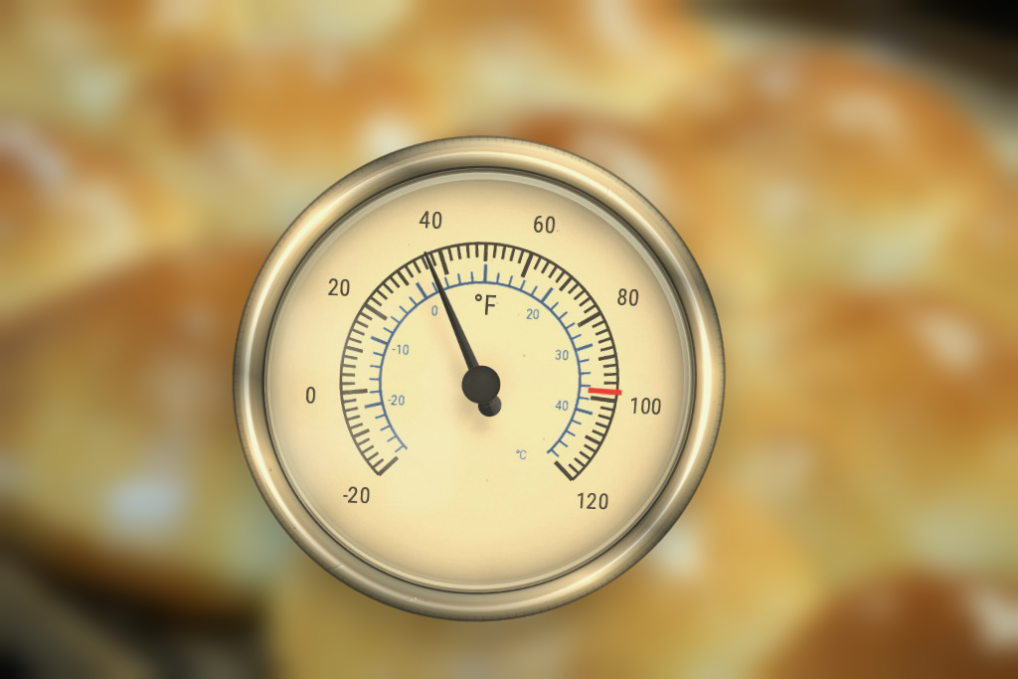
37 °F
